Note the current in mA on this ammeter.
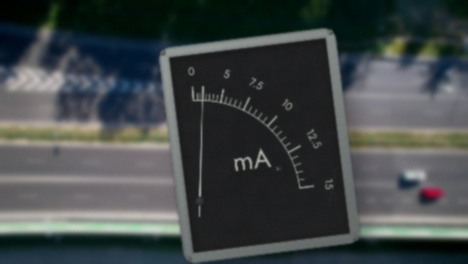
2.5 mA
